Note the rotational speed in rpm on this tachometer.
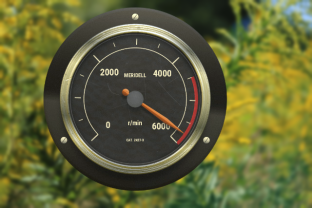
5750 rpm
